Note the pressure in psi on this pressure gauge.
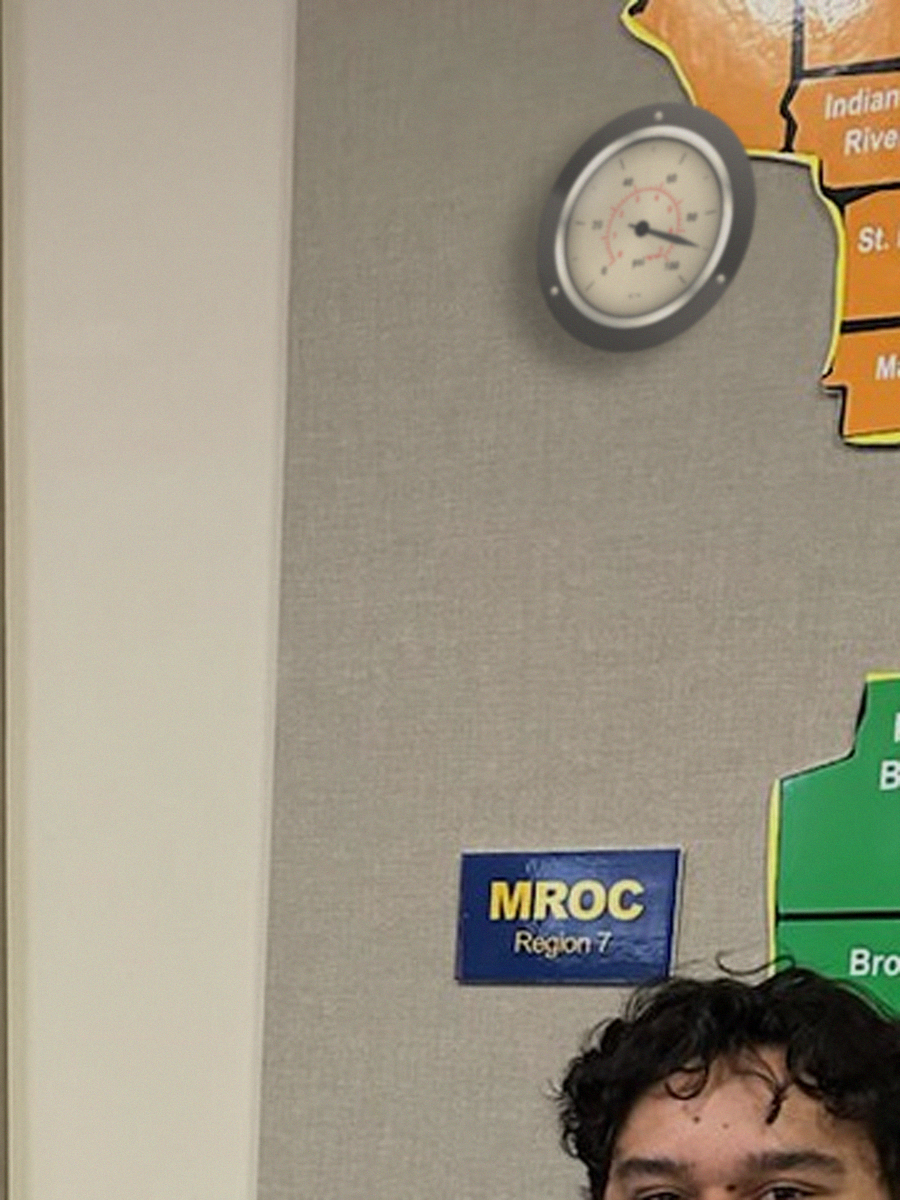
90 psi
